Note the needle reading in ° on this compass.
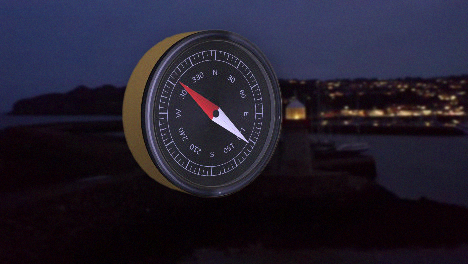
305 °
